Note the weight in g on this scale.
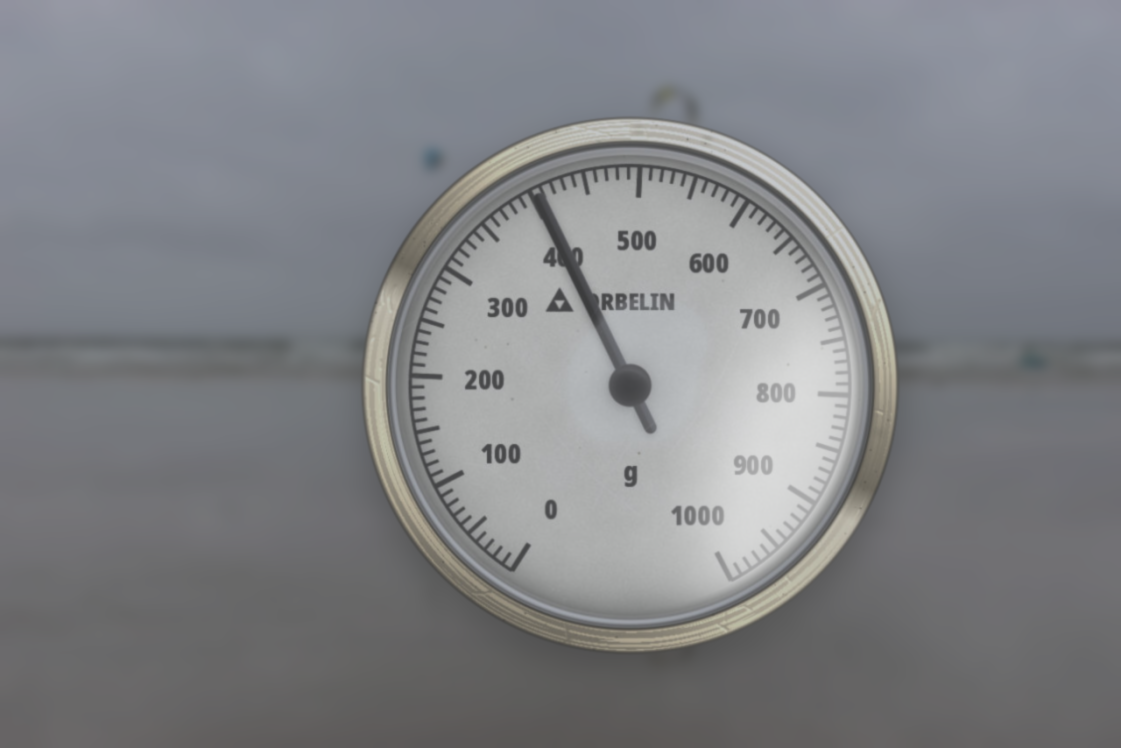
405 g
